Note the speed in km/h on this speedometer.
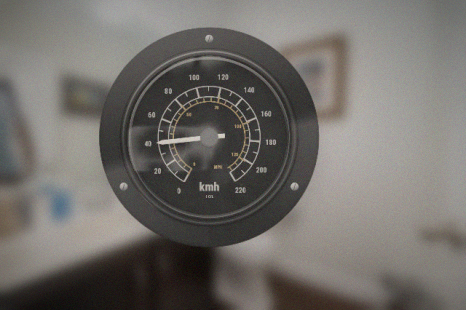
40 km/h
